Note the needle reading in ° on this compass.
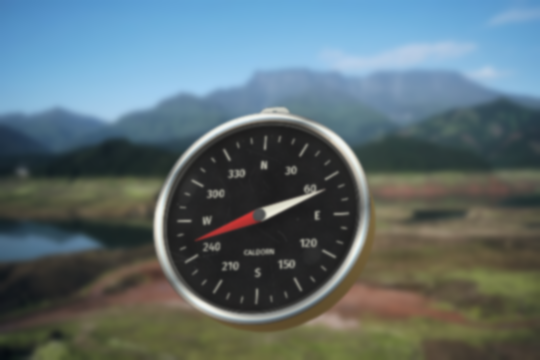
250 °
